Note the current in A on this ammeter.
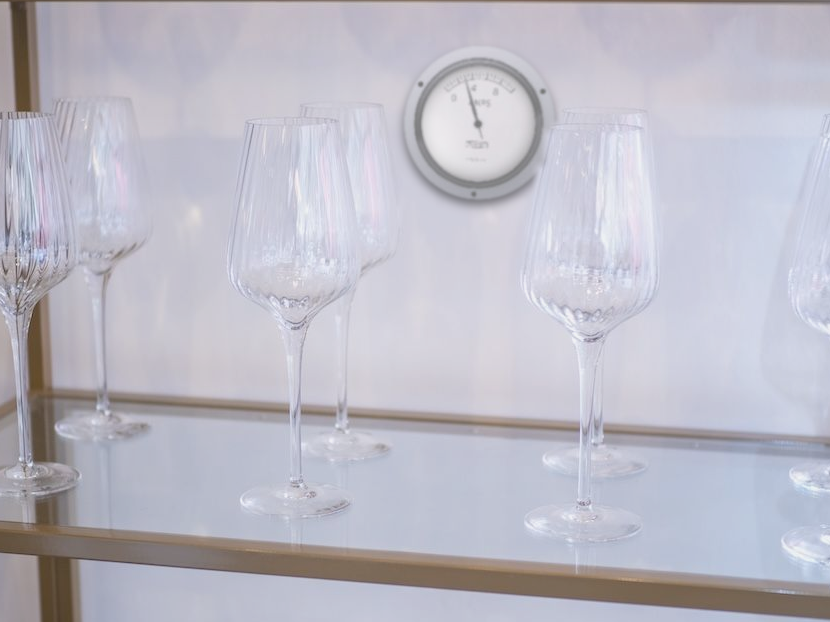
3 A
